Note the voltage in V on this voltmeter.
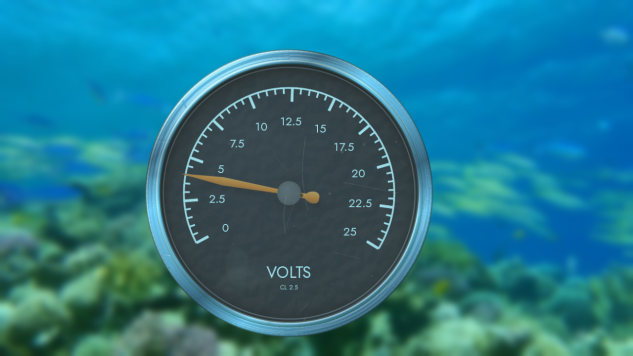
4 V
